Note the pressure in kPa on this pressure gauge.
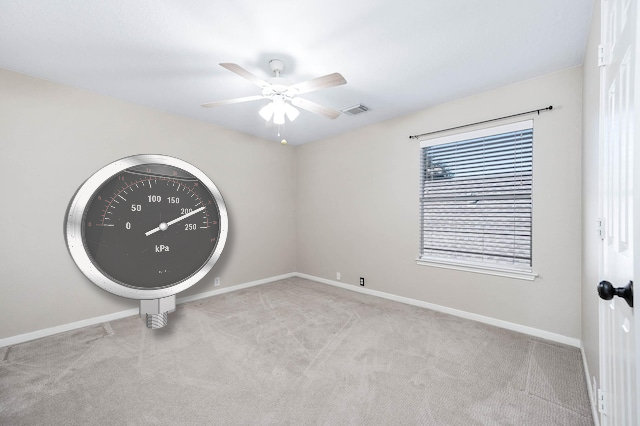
210 kPa
